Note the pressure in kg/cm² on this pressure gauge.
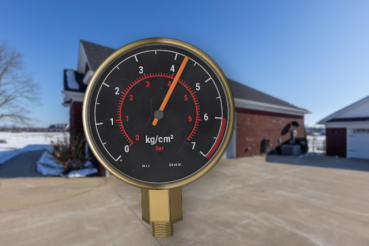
4.25 kg/cm²
